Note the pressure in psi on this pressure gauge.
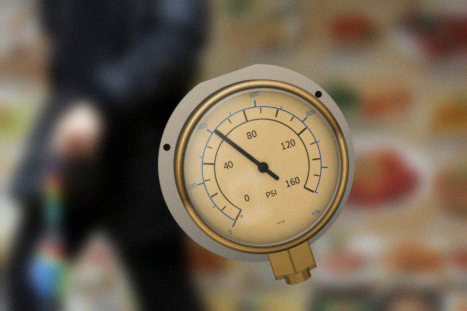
60 psi
